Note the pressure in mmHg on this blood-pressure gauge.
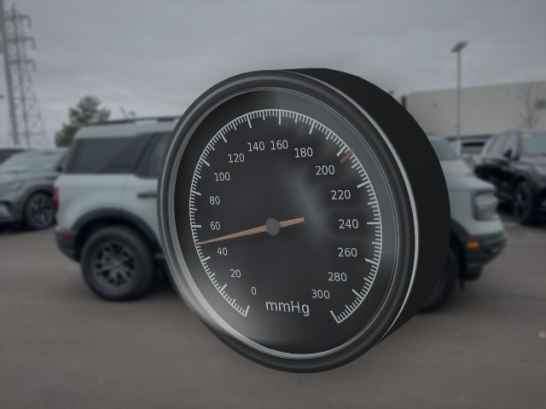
50 mmHg
